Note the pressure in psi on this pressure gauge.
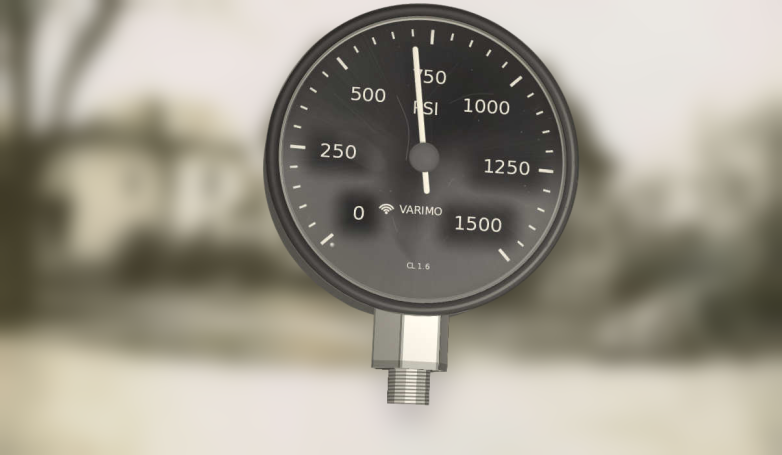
700 psi
